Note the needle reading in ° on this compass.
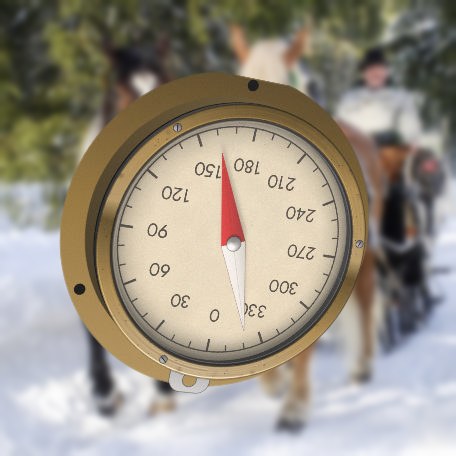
160 °
